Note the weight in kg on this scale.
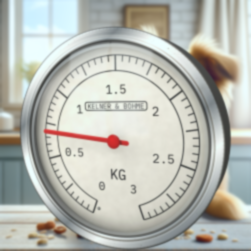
0.7 kg
